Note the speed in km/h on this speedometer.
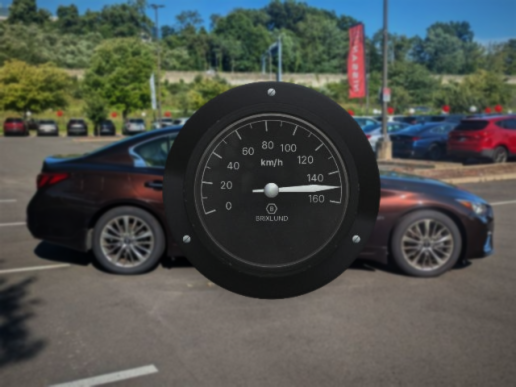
150 km/h
